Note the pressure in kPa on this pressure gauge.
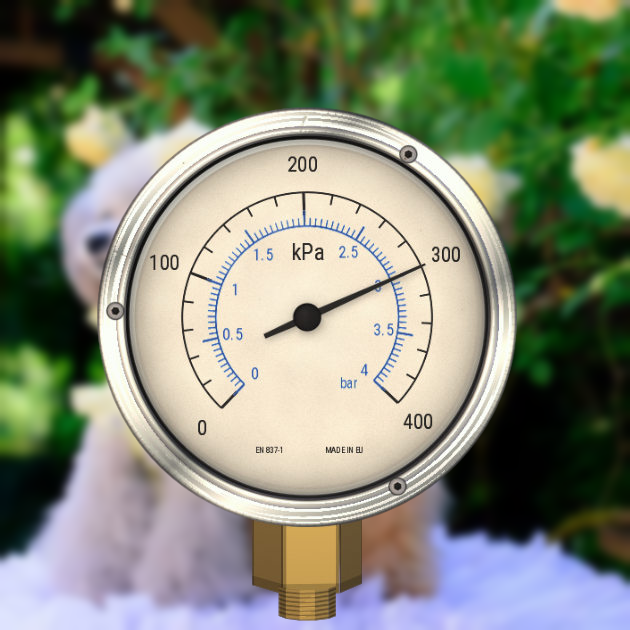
300 kPa
